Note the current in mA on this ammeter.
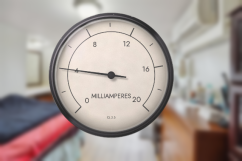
4 mA
